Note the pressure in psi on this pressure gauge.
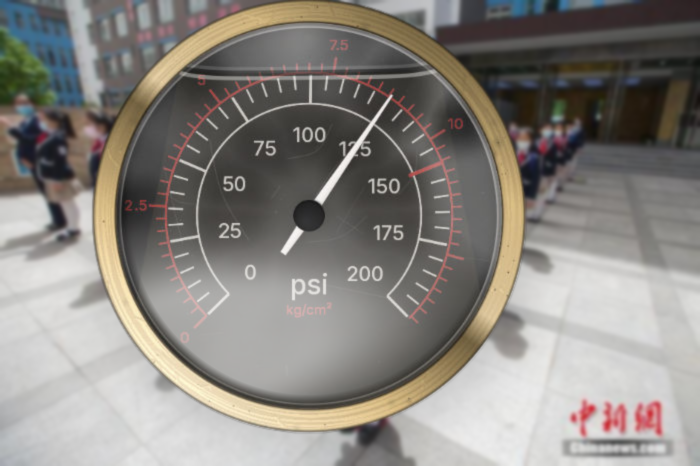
125 psi
